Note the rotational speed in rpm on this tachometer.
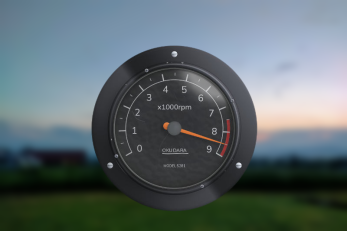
8500 rpm
